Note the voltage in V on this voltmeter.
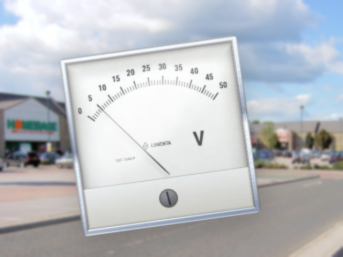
5 V
